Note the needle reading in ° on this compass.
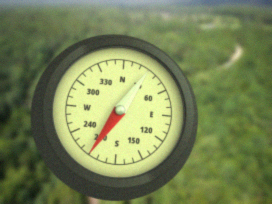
210 °
